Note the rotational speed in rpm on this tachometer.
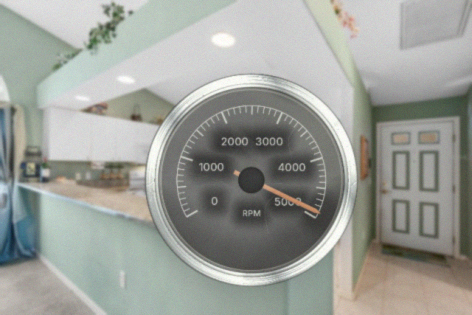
4900 rpm
